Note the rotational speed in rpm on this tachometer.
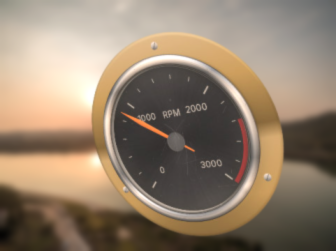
900 rpm
